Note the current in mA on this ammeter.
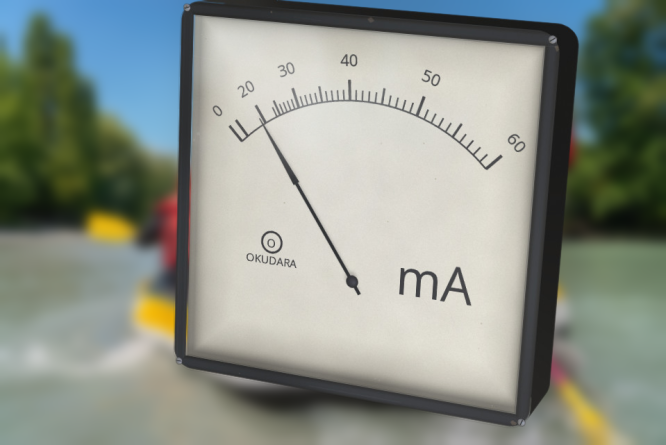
20 mA
